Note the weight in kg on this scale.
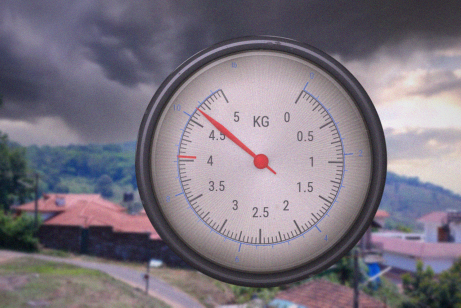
4.65 kg
